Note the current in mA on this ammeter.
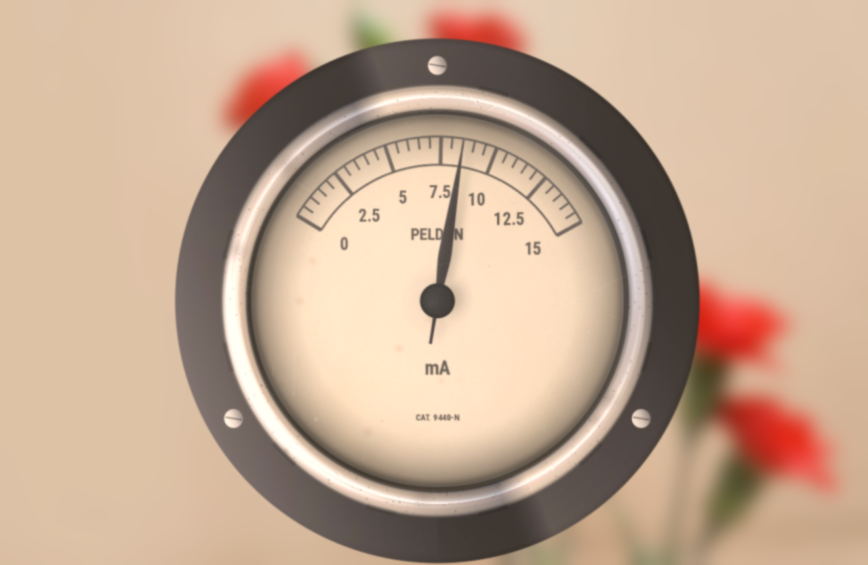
8.5 mA
